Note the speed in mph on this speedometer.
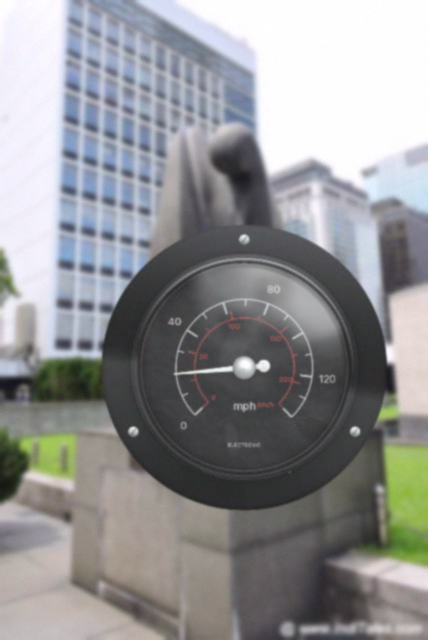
20 mph
